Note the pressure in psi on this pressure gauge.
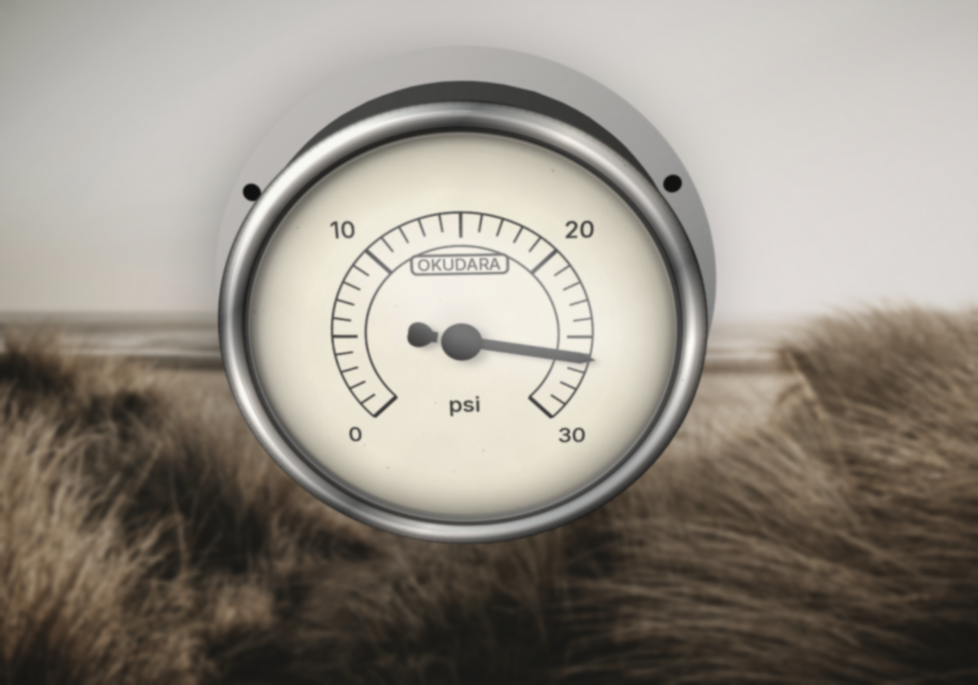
26 psi
